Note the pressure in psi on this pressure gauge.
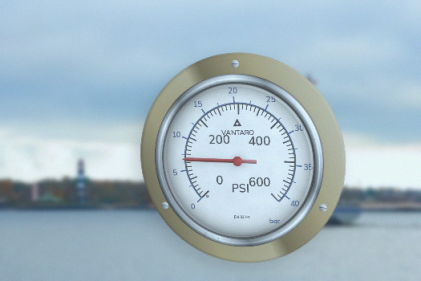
100 psi
